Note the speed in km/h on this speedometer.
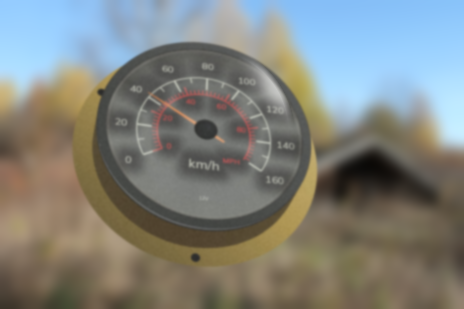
40 km/h
